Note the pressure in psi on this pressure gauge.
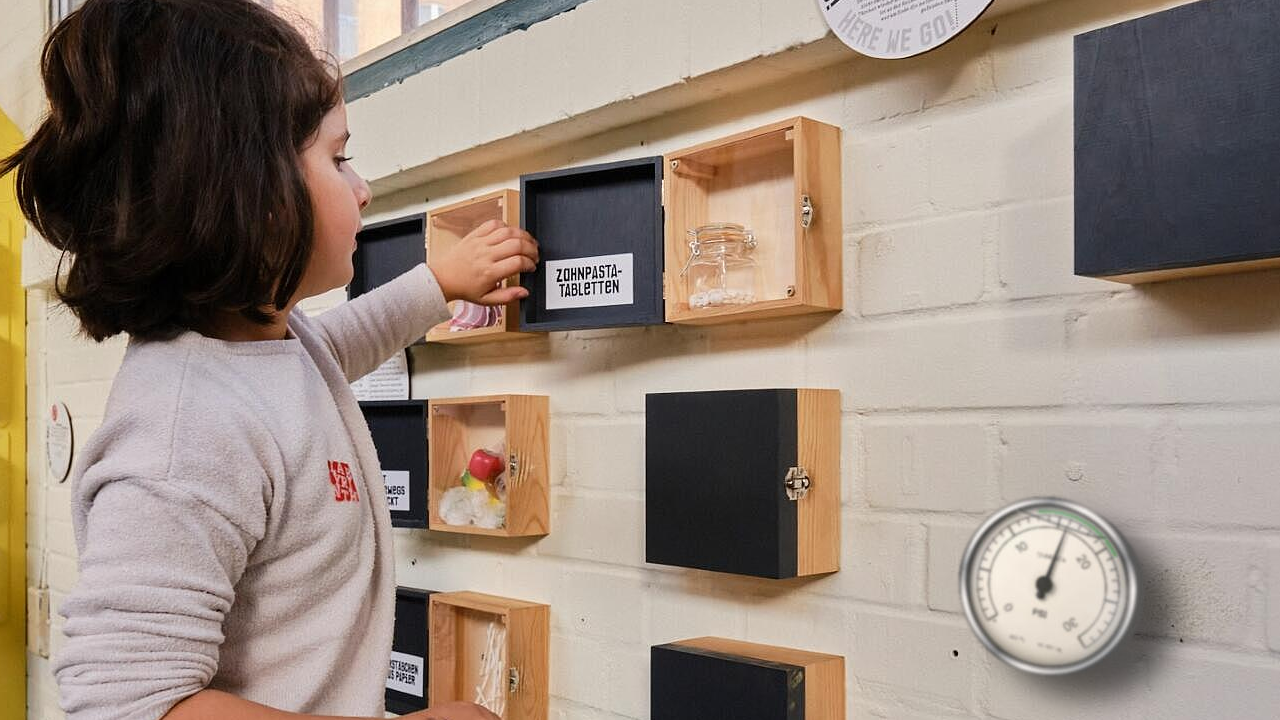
16 psi
